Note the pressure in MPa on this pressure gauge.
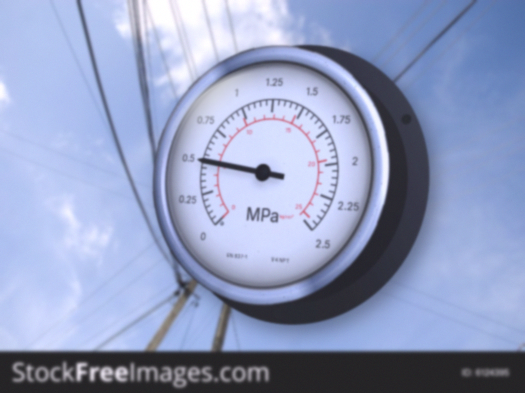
0.5 MPa
